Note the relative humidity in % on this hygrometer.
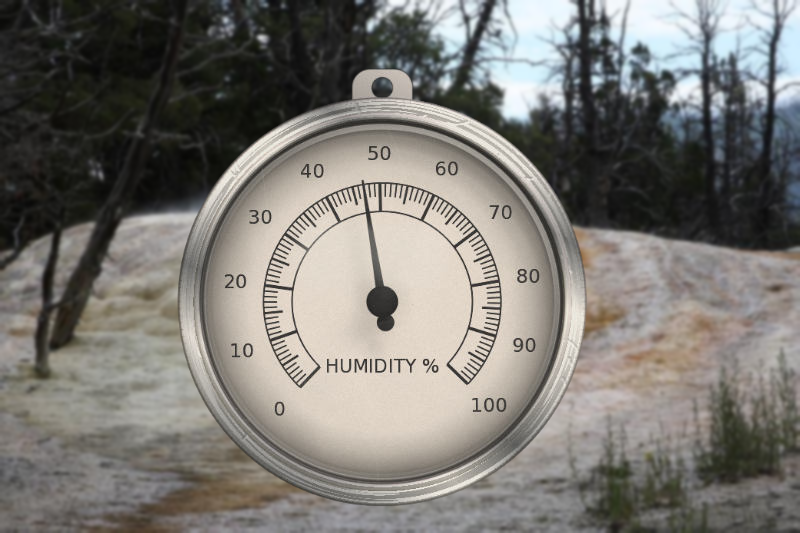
47 %
